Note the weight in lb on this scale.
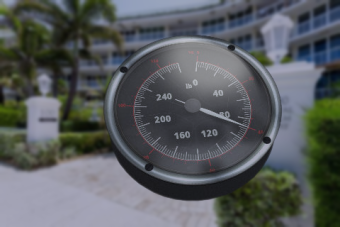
90 lb
